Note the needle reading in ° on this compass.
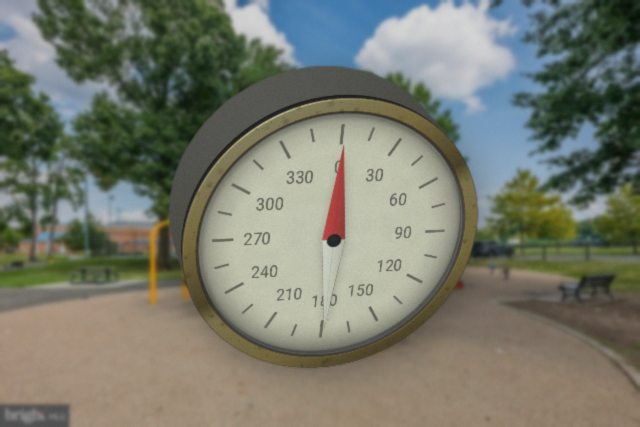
0 °
